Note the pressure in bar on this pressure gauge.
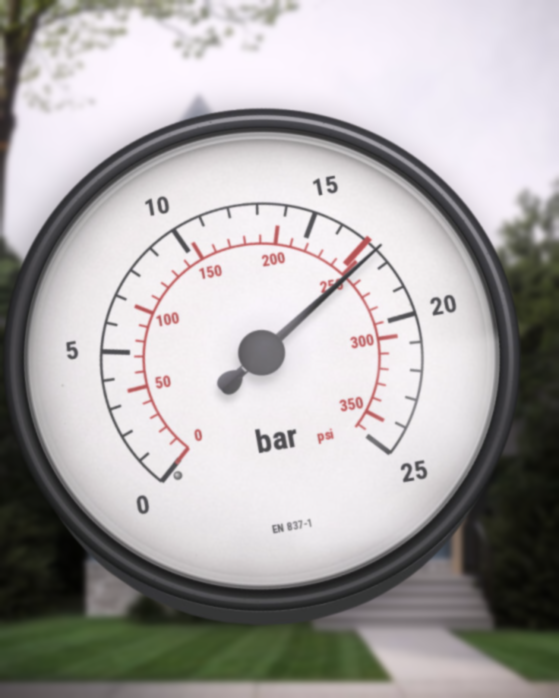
17.5 bar
